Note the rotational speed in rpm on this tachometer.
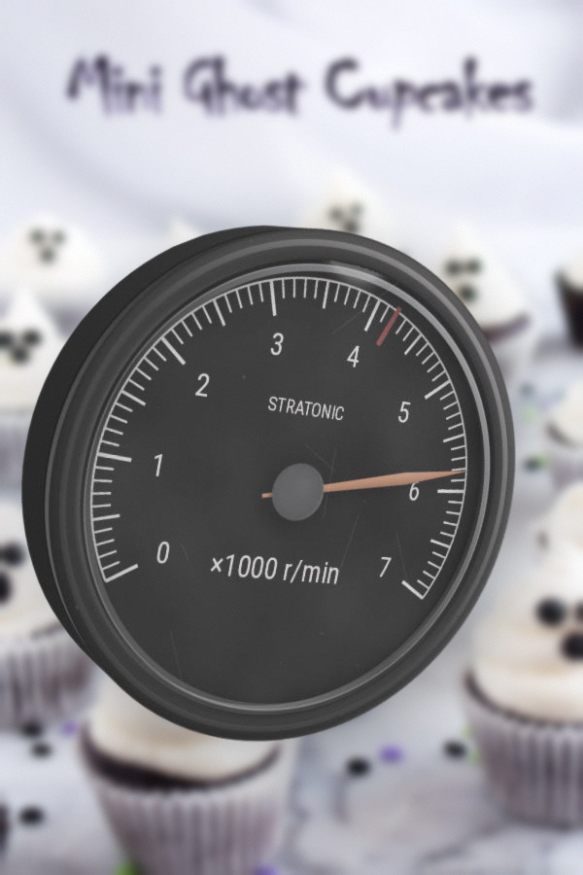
5800 rpm
